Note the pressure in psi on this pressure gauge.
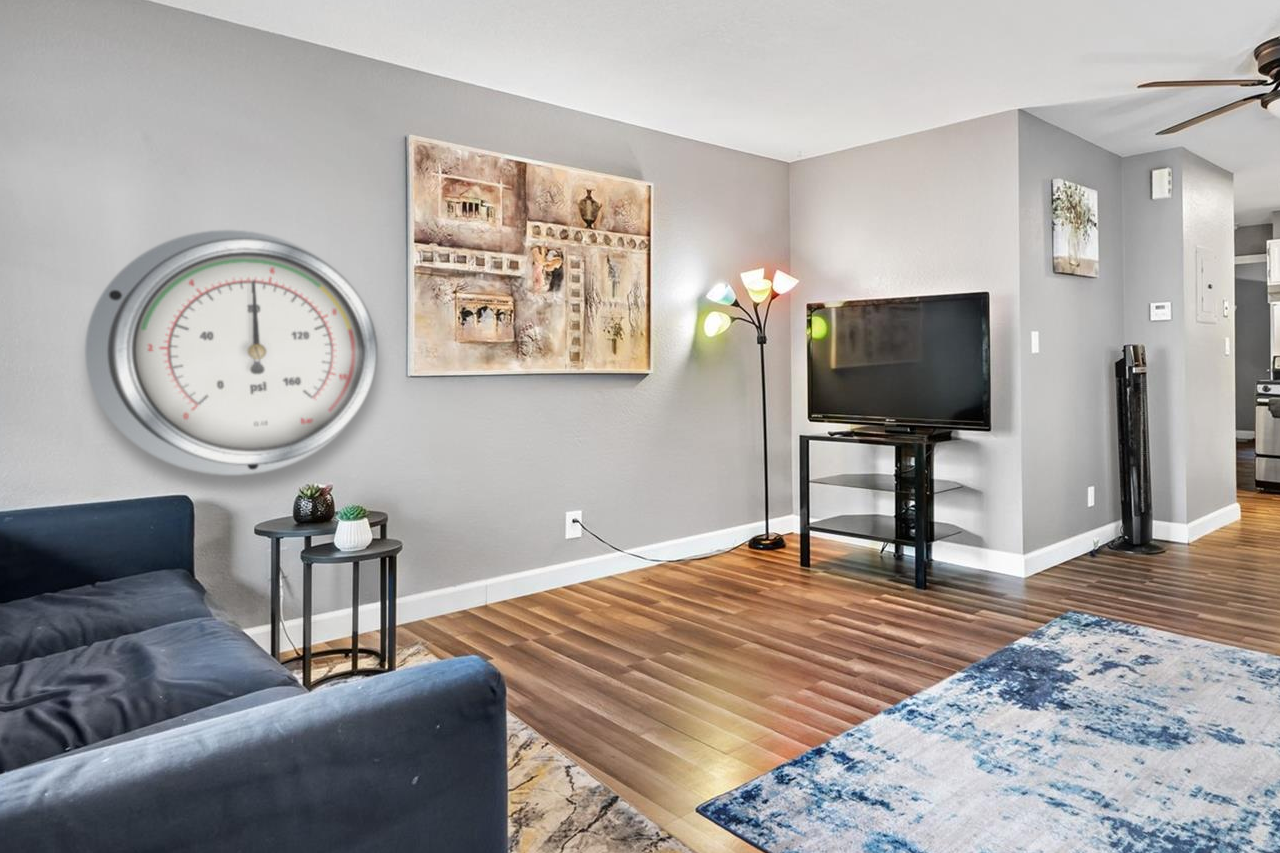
80 psi
